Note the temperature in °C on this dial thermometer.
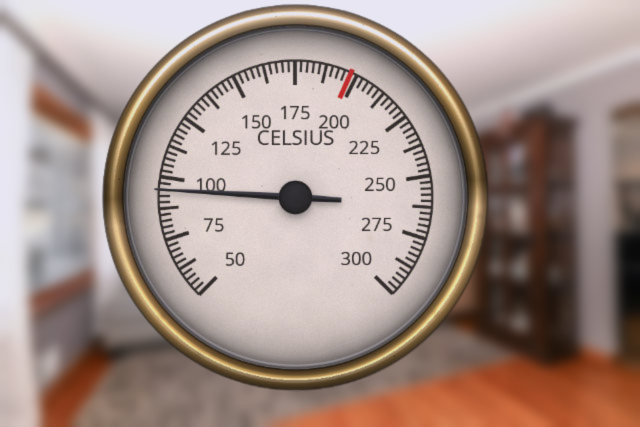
95 °C
